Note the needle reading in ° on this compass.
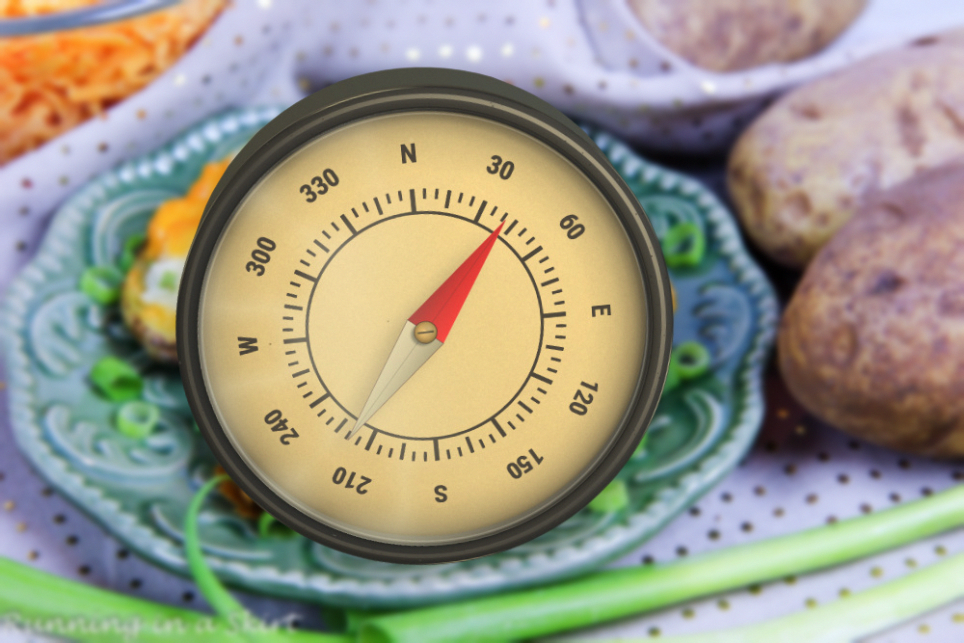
40 °
